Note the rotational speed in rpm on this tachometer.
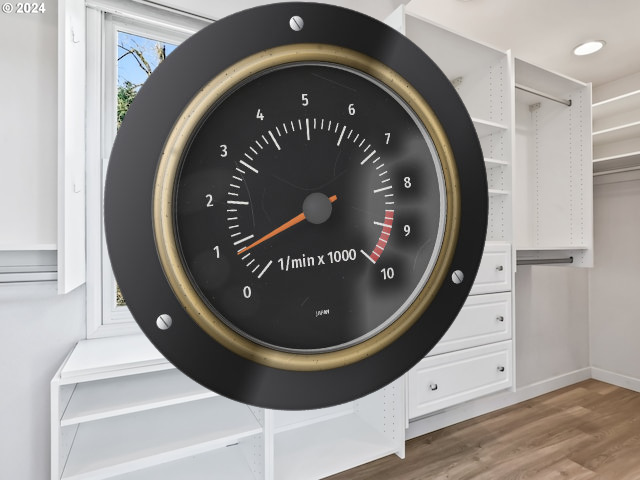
800 rpm
